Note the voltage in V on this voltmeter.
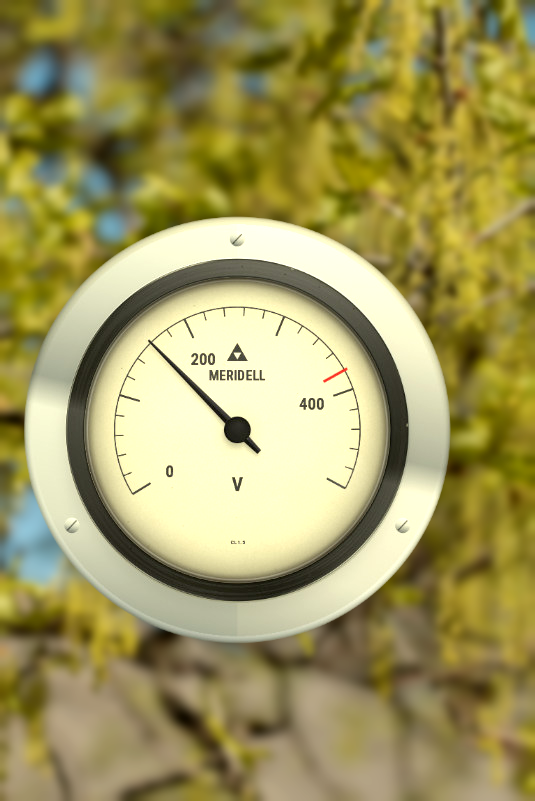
160 V
